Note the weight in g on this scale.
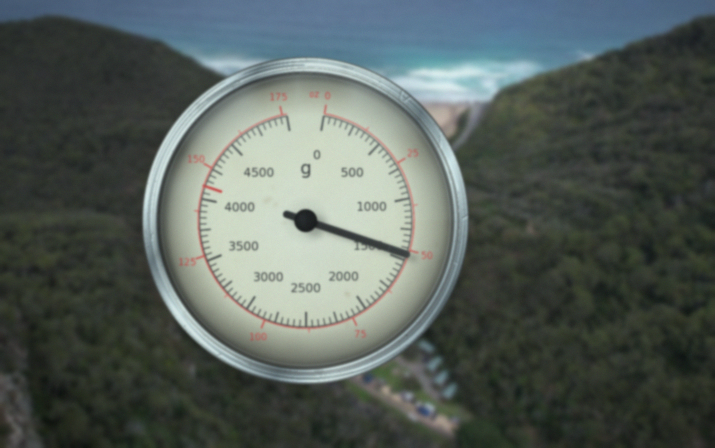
1450 g
